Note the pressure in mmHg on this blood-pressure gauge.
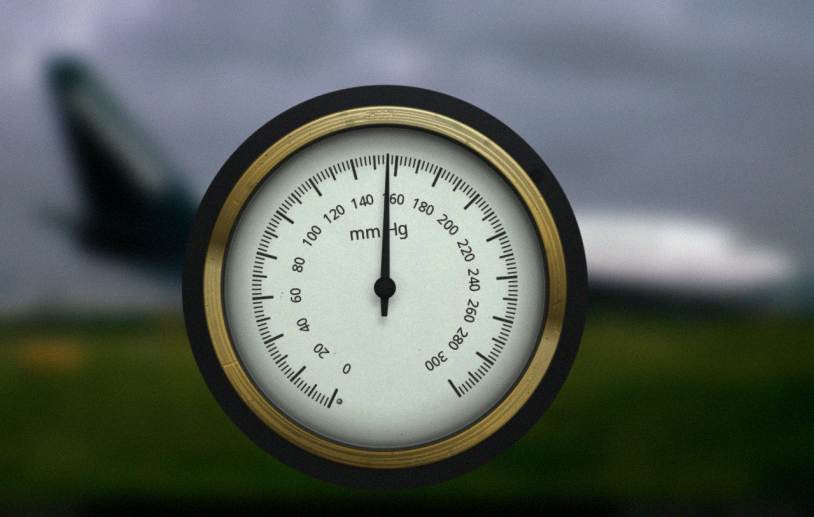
156 mmHg
